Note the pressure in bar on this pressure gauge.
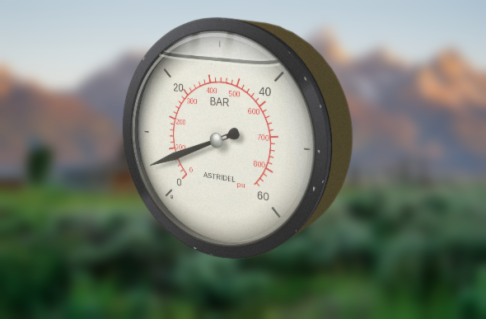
5 bar
